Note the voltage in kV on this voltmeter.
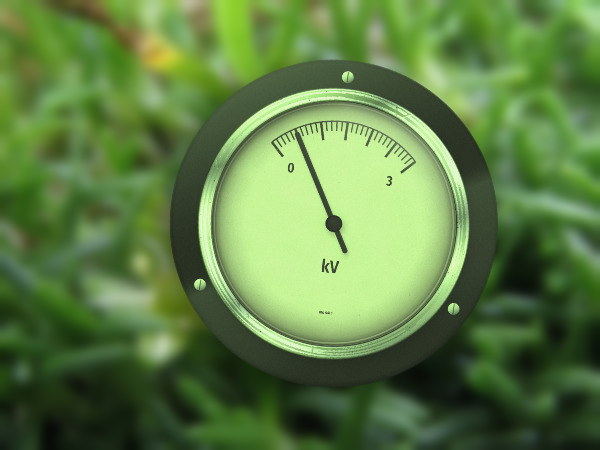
0.5 kV
